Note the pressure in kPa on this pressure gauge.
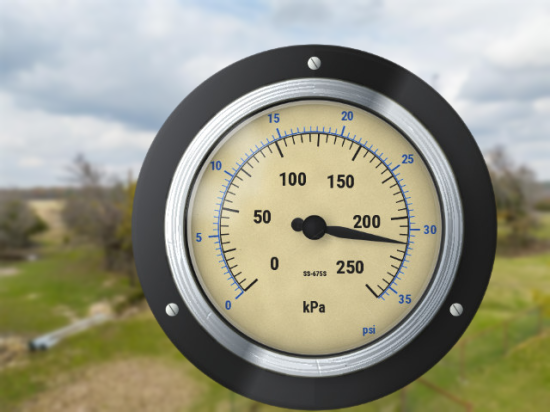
215 kPa
